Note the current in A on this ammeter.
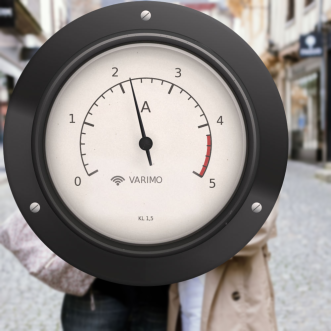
2.2 A
